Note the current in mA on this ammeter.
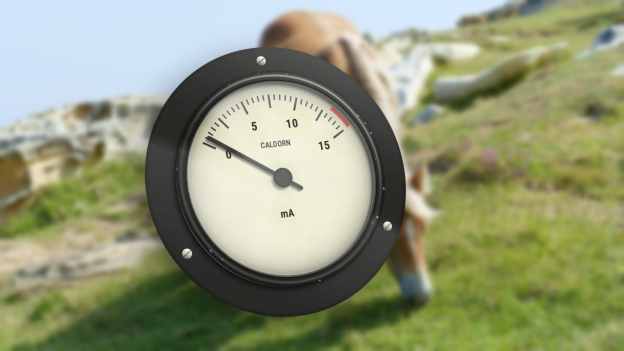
0.5 mA
